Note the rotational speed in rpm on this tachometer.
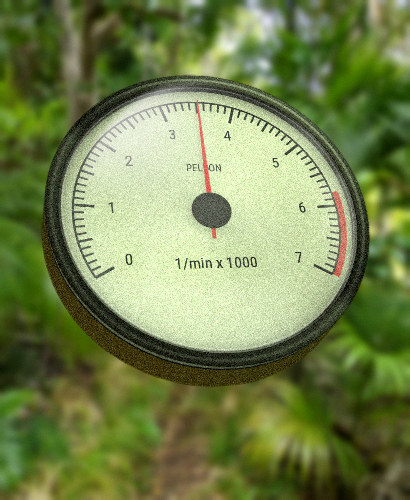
3500 rpm
